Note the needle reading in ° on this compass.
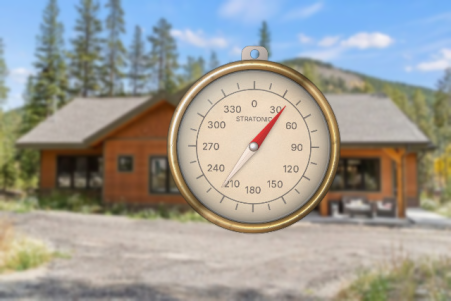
37.5 °
